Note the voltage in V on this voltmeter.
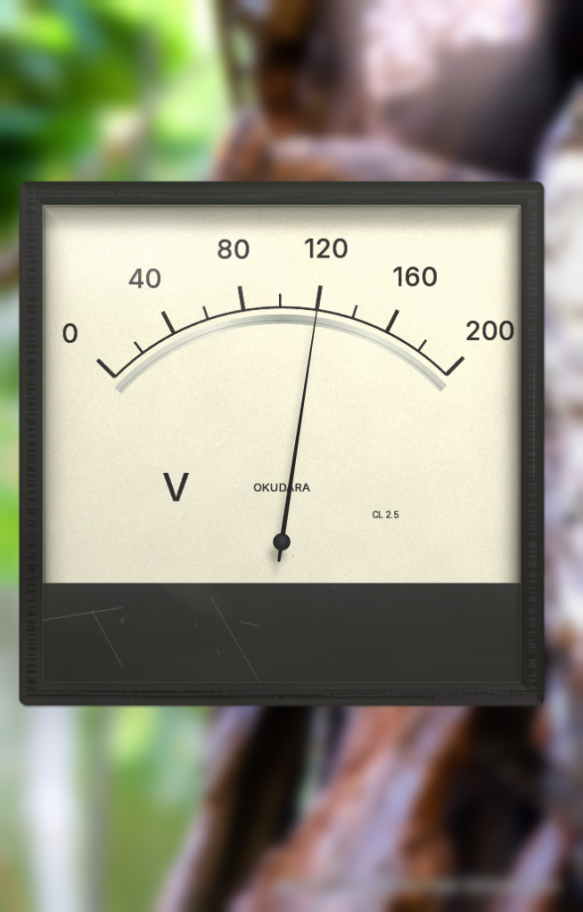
120 V
